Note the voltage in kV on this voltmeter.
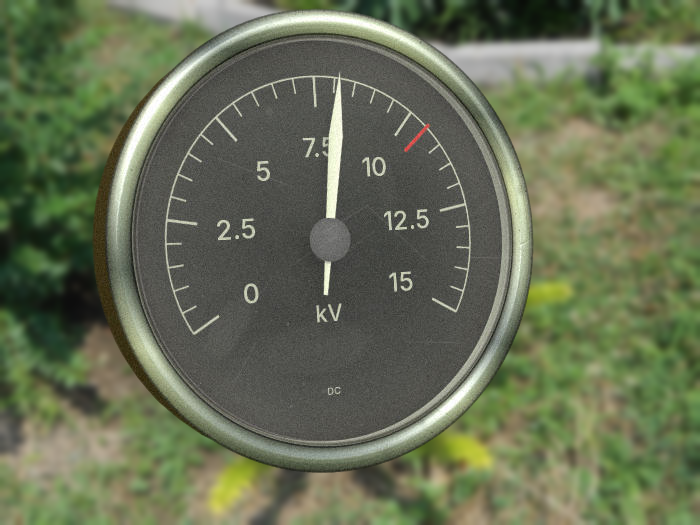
8 kV
